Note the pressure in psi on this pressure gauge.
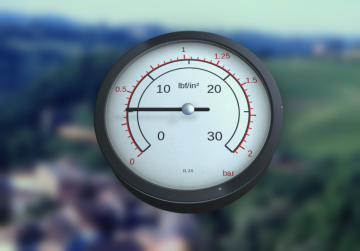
5 psi
